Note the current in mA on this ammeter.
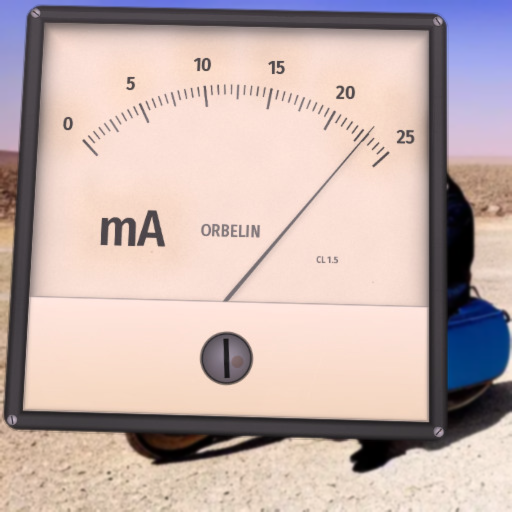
23 mA
